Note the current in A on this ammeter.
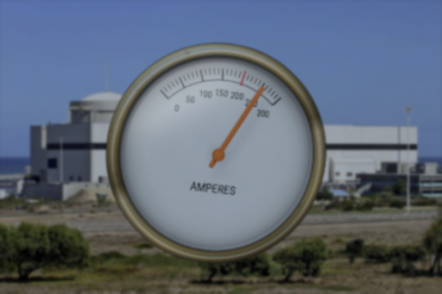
250 A
